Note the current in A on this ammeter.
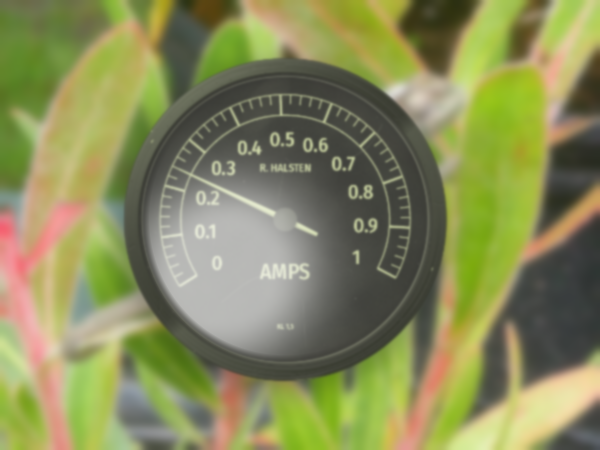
0.24 A
